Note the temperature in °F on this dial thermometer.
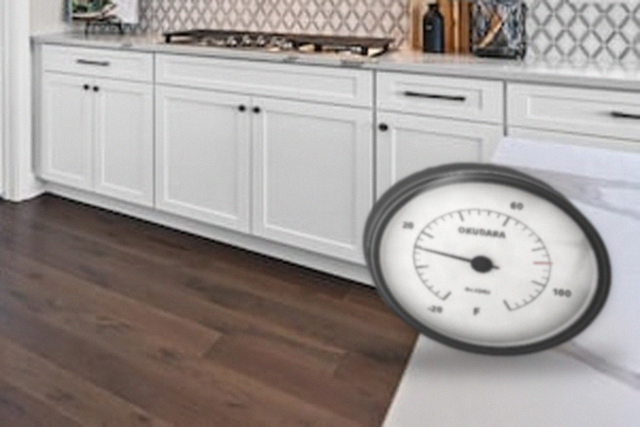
12 °F
